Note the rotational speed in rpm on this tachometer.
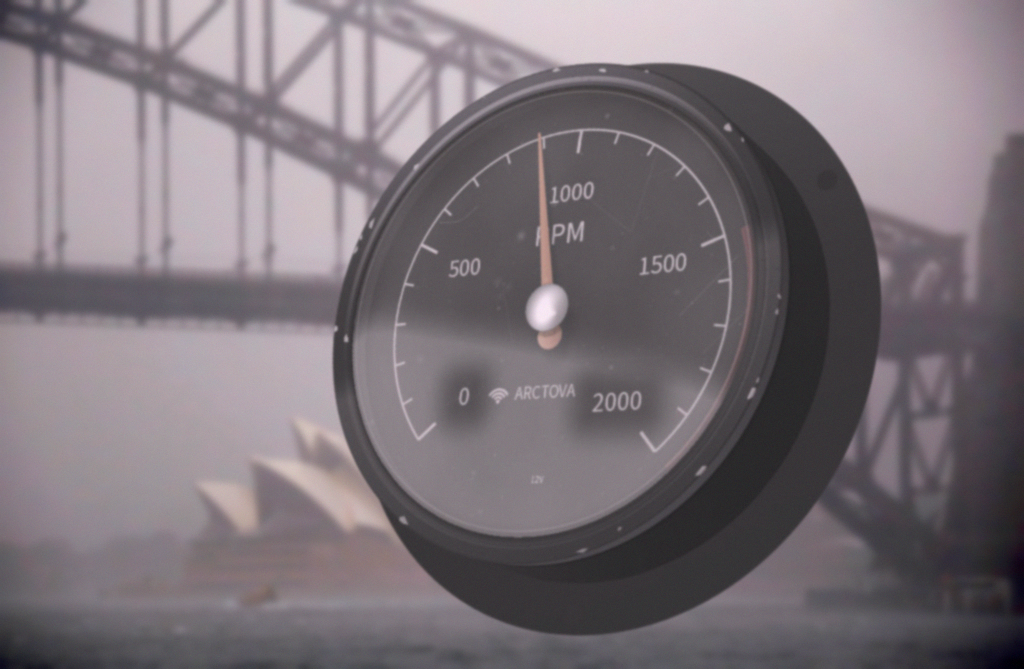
900 rpm
